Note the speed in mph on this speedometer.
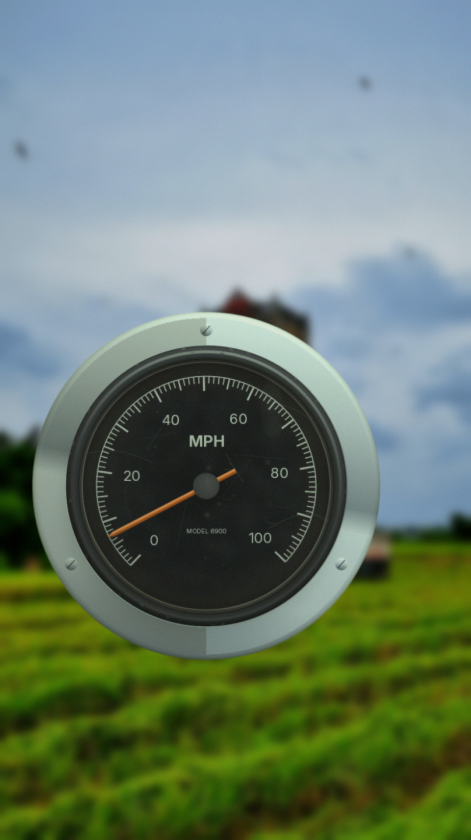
7 mph
